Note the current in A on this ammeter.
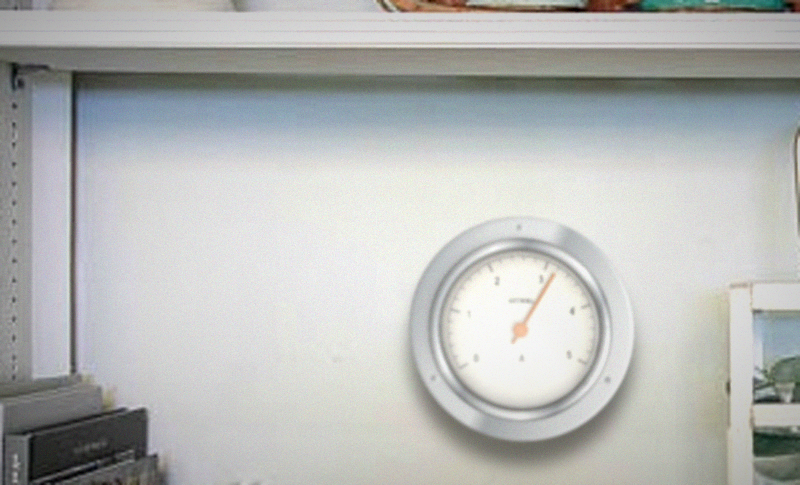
3.2 A
